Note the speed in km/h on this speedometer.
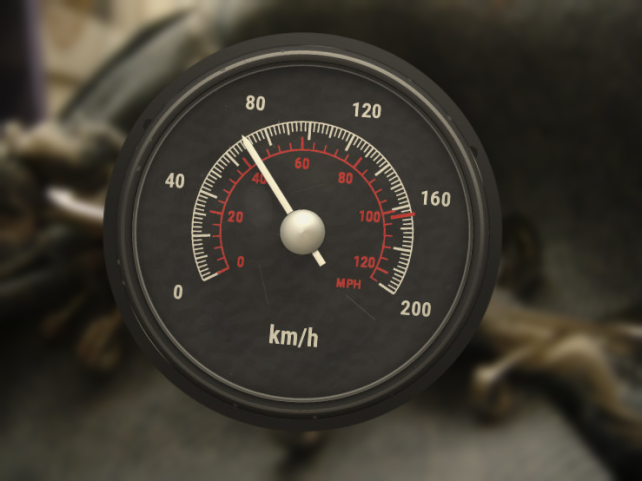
70 km/h
